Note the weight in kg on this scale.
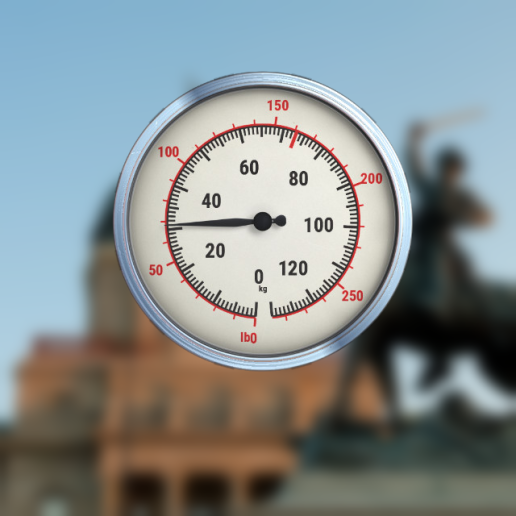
31 kg
